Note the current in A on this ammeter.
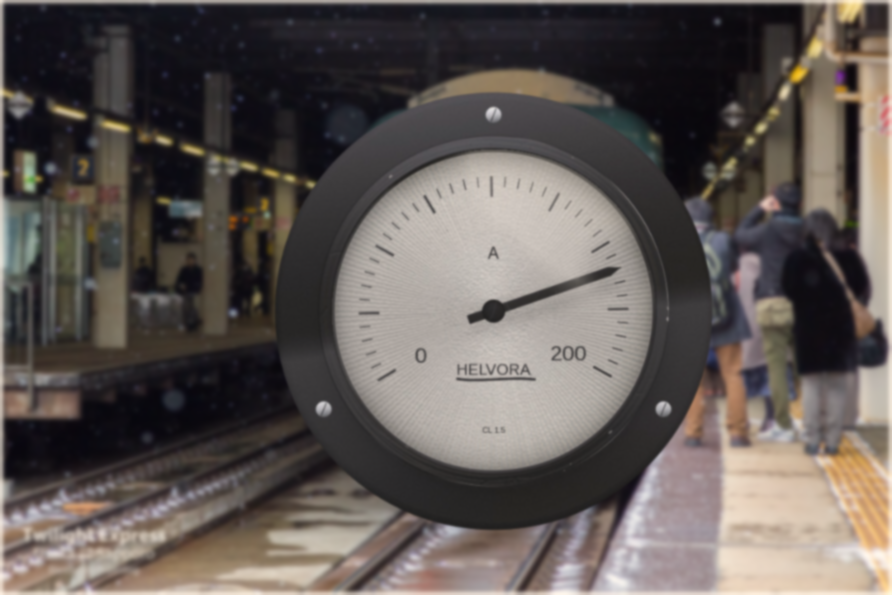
160 A
